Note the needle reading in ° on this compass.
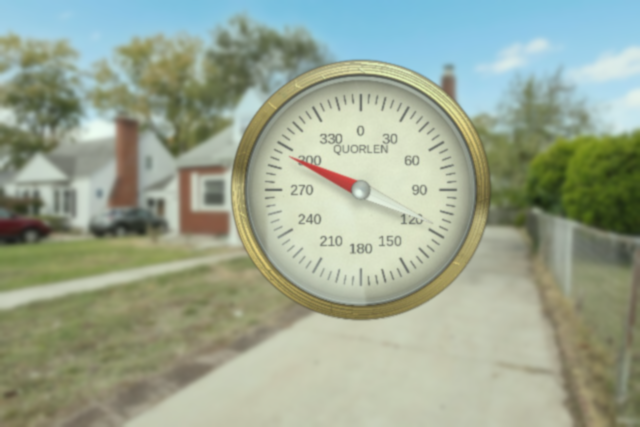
295 °
